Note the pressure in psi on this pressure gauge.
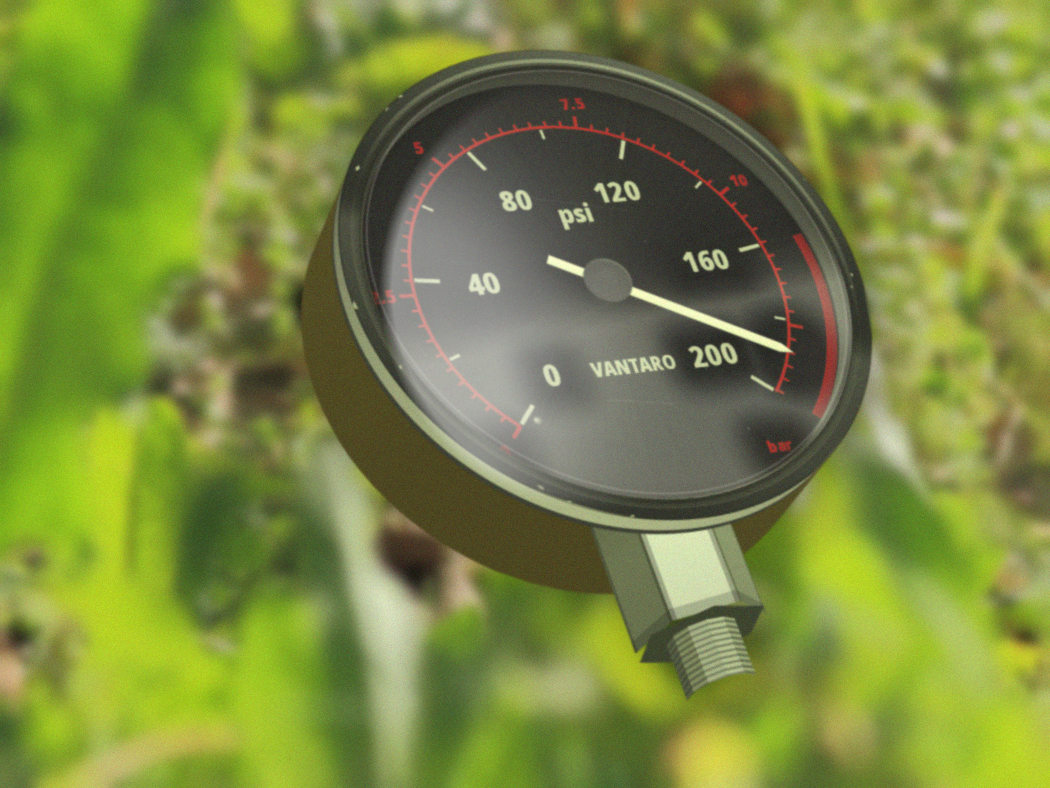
190 psi
